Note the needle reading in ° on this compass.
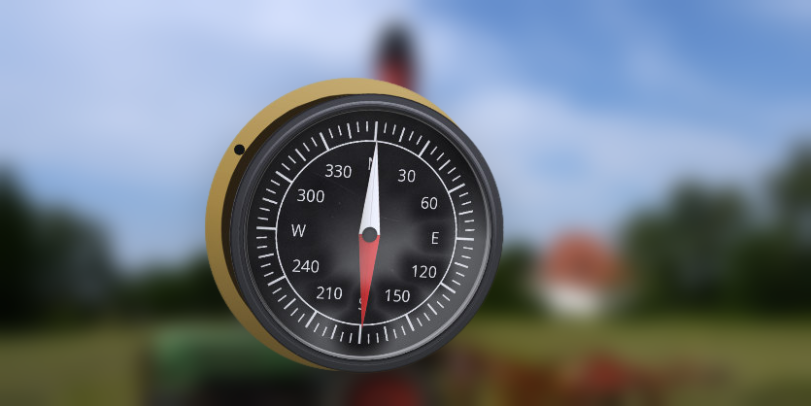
180 °
